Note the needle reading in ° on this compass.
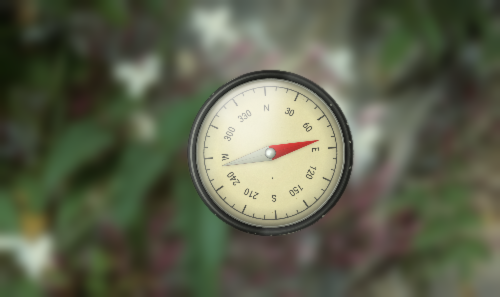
80 °
